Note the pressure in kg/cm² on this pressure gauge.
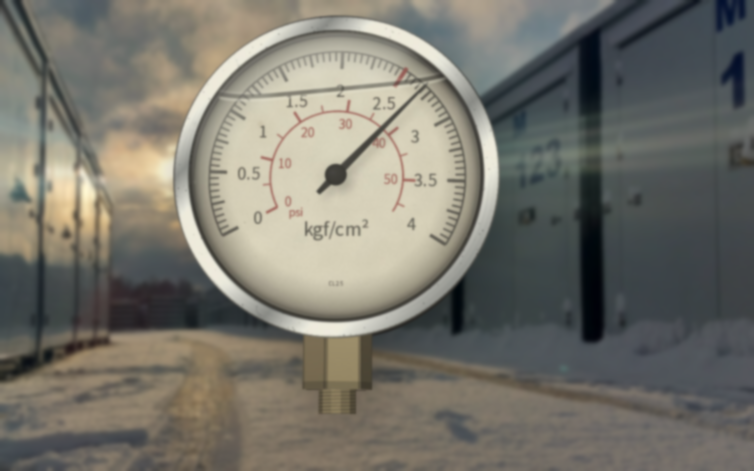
2.7 kg/cm²
